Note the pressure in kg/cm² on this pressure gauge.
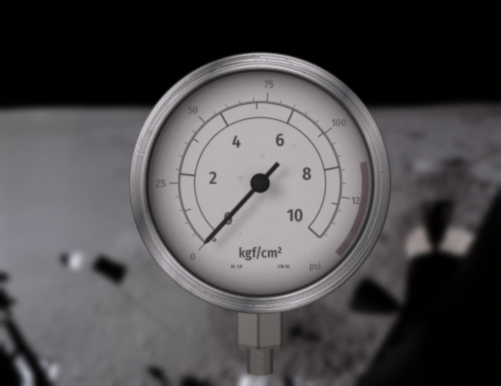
0 kg/cm²
